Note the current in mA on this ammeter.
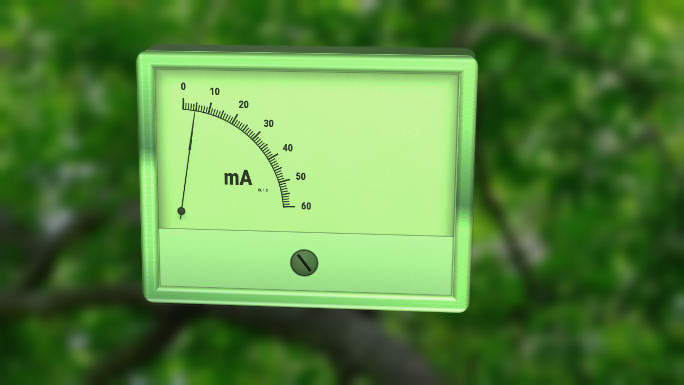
5 mA
